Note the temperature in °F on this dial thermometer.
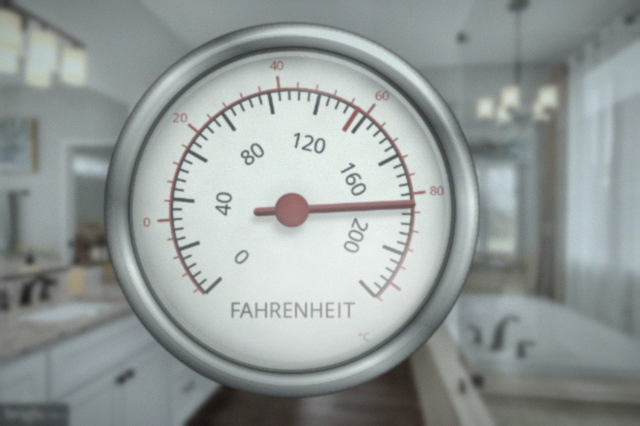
180 °F
